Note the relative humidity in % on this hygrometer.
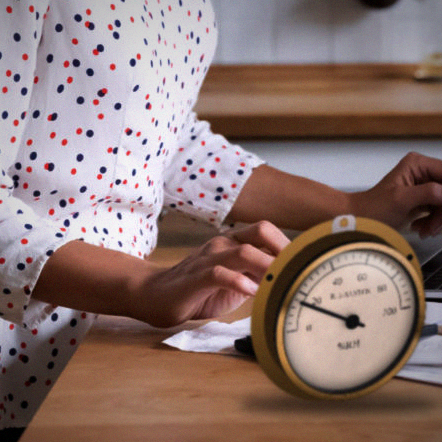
16 %
